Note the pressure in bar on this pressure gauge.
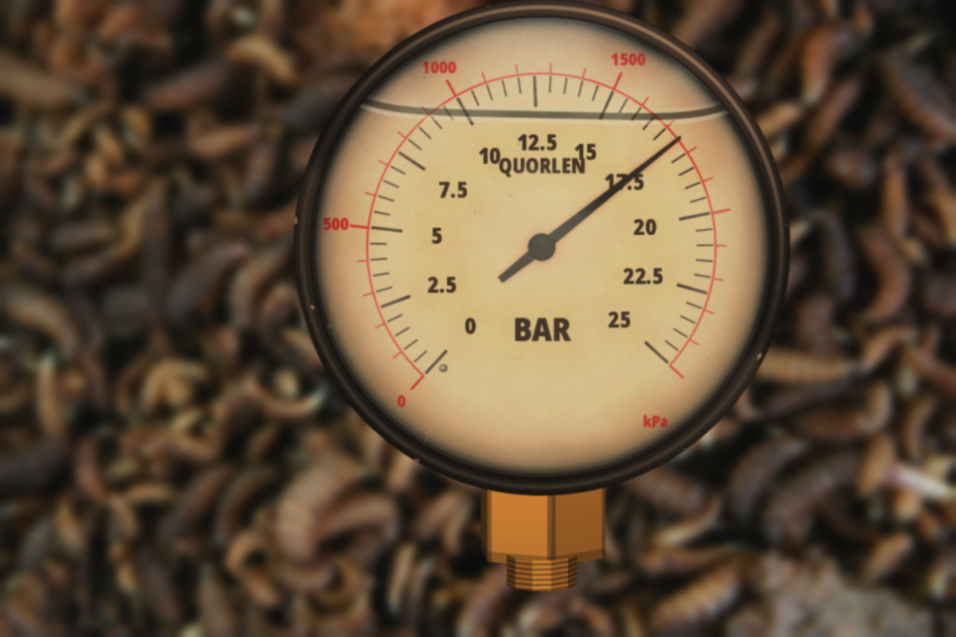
17.5 bar
